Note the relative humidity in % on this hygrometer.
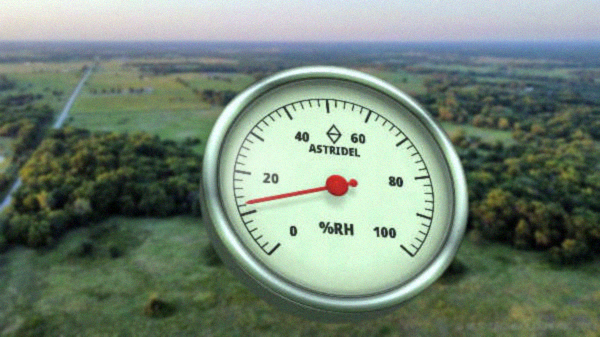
12 %
